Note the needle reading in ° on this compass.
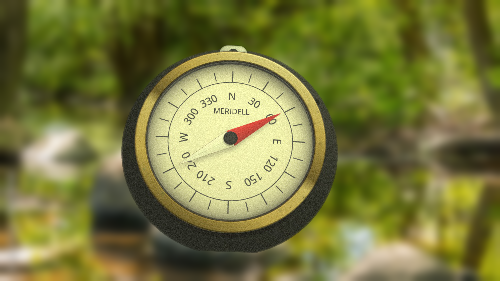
60 °
